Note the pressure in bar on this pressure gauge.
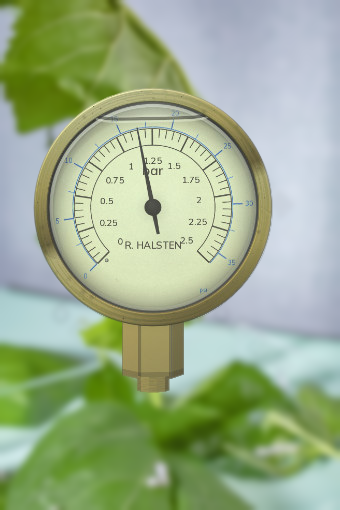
1.15 bar
